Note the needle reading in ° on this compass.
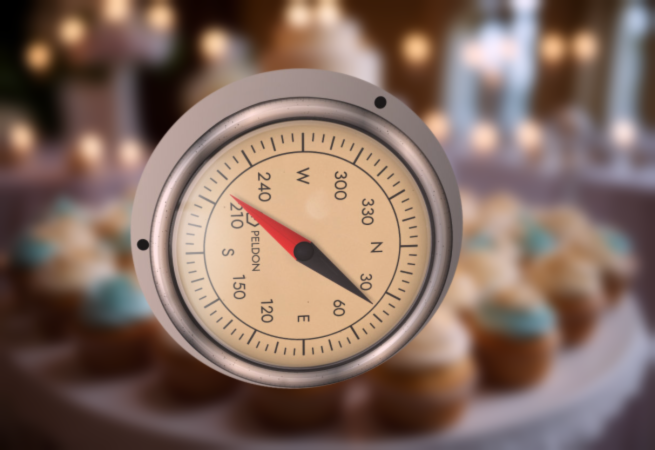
220 °
